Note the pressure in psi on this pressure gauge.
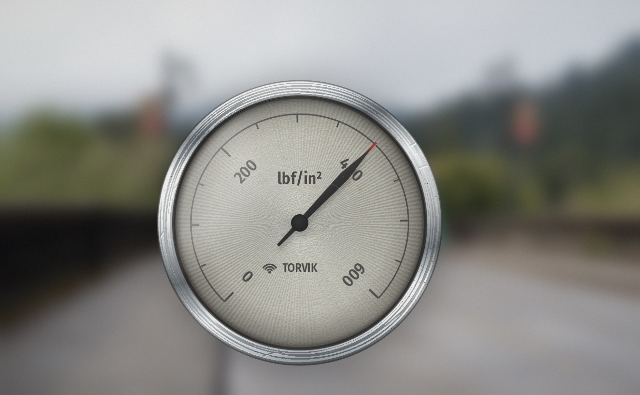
400 psi
